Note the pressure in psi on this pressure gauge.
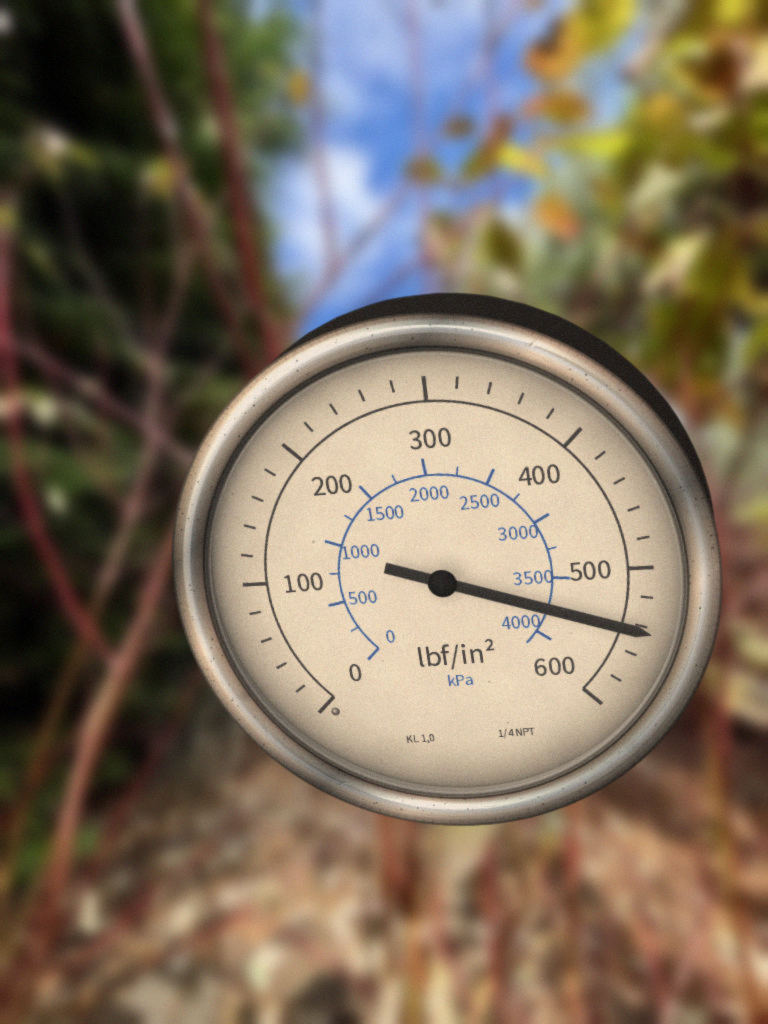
540 psi
